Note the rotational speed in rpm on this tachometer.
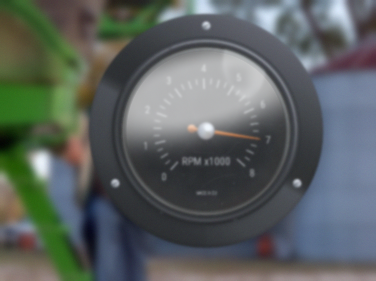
7000 rpm
